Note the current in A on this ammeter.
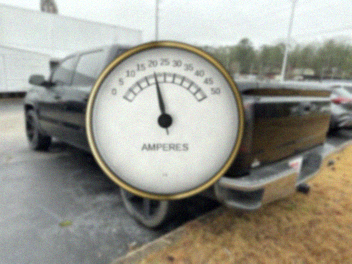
20 A
